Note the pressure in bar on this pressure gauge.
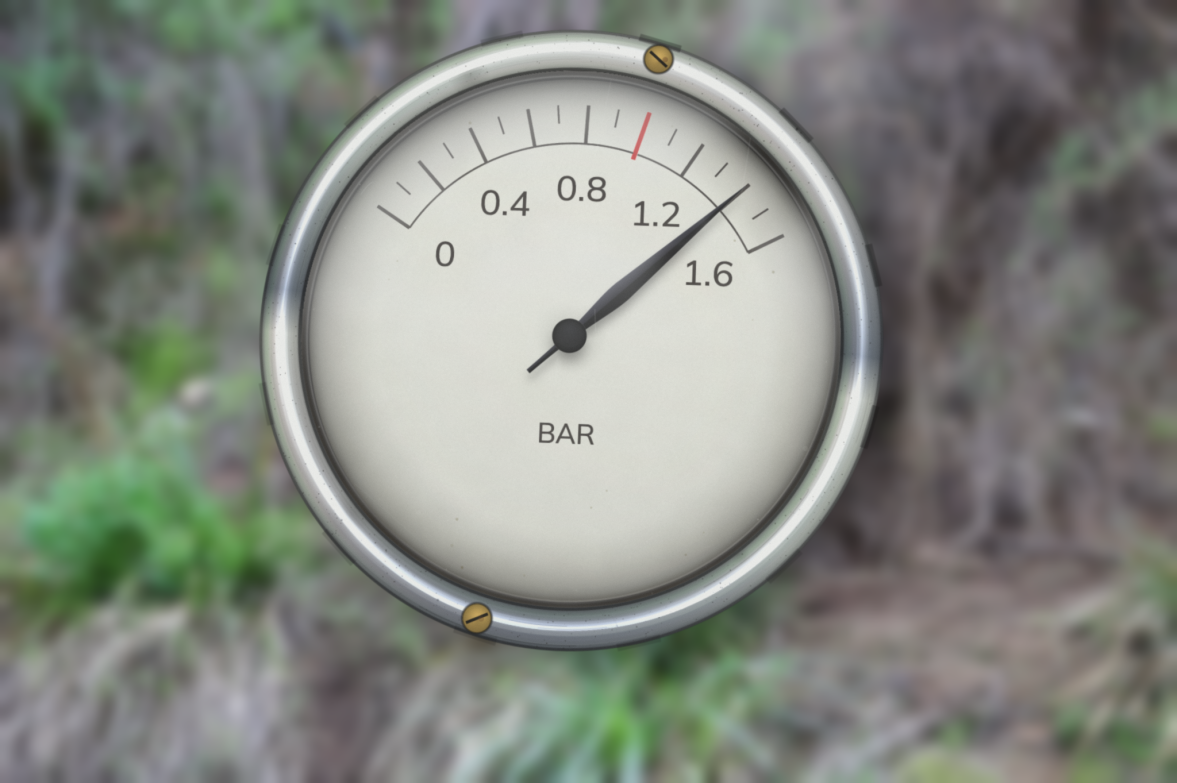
1.4 bar
